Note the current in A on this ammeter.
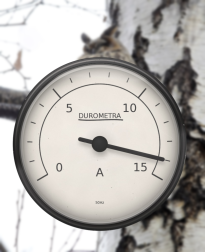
14 A
